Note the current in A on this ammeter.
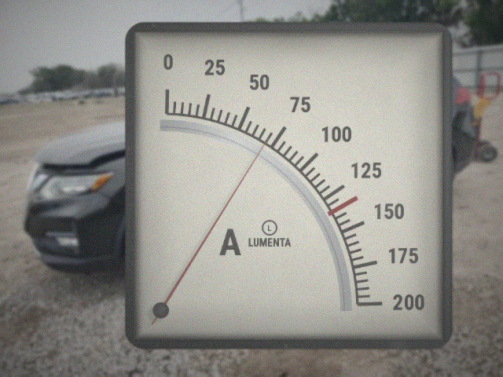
70 A
